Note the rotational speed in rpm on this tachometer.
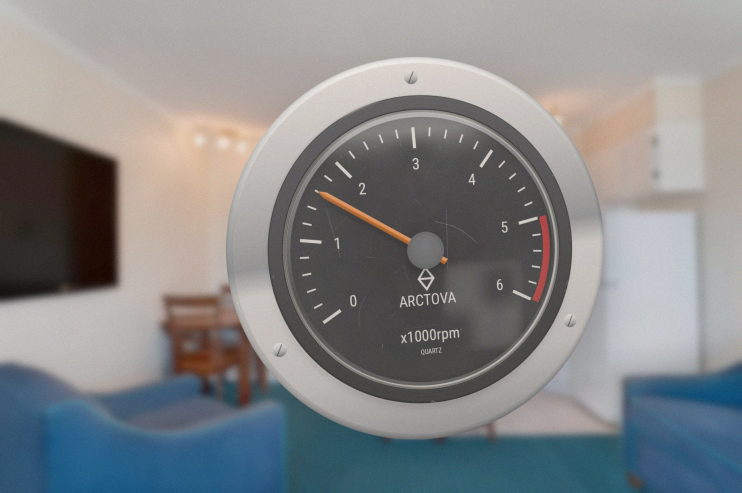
1600 rpm
